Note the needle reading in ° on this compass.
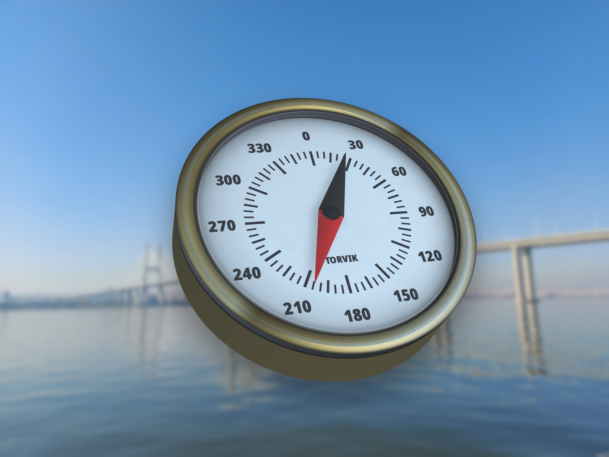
205 °
